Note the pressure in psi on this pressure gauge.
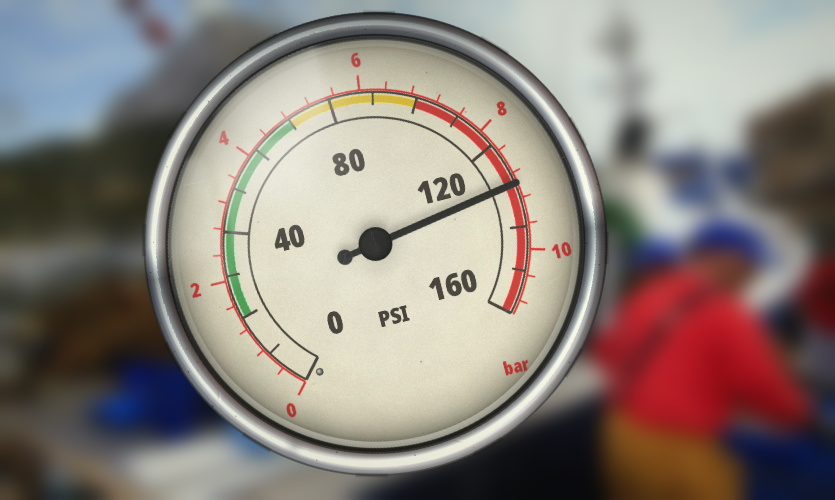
130 psi
